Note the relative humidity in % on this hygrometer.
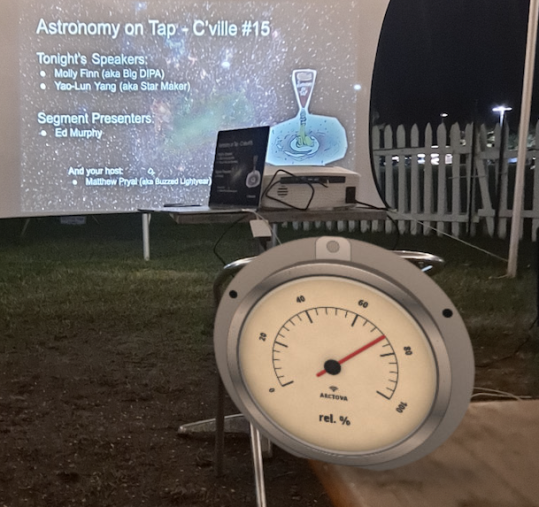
72 %
